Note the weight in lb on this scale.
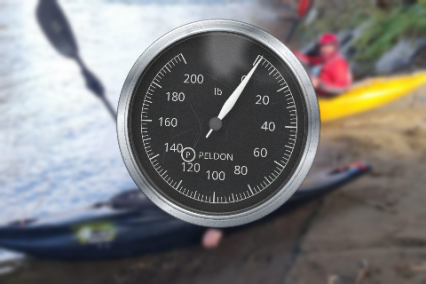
2 lb
